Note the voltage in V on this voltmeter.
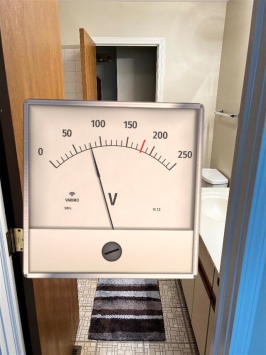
80 V
